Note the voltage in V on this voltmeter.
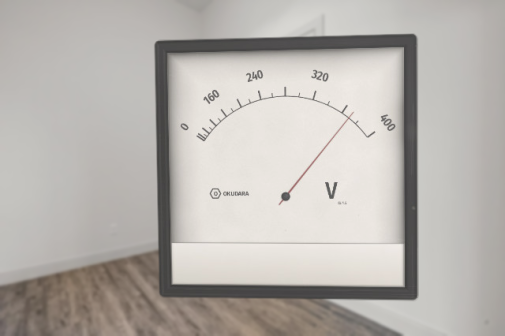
370 V
